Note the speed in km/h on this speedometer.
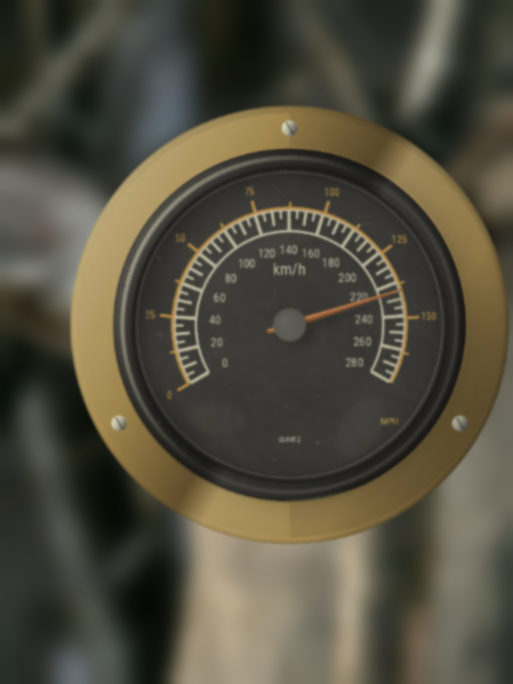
225 km/h
